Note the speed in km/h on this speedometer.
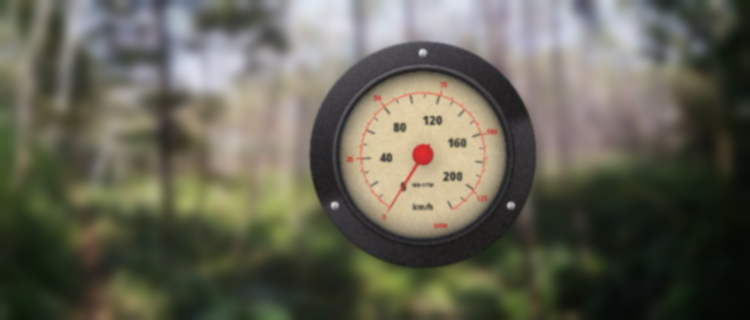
0 km/h
